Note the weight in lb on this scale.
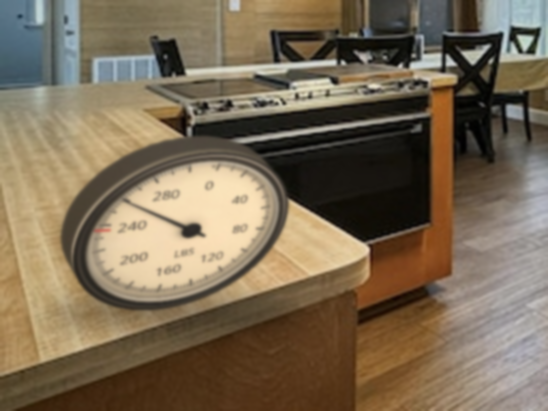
260 lb
